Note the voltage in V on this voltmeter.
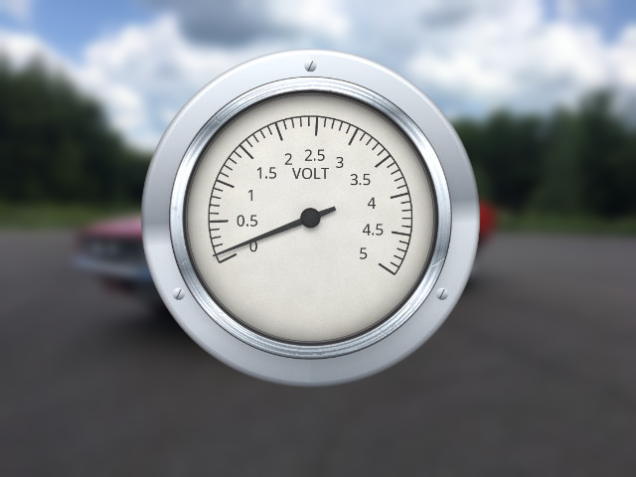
0.1 V
